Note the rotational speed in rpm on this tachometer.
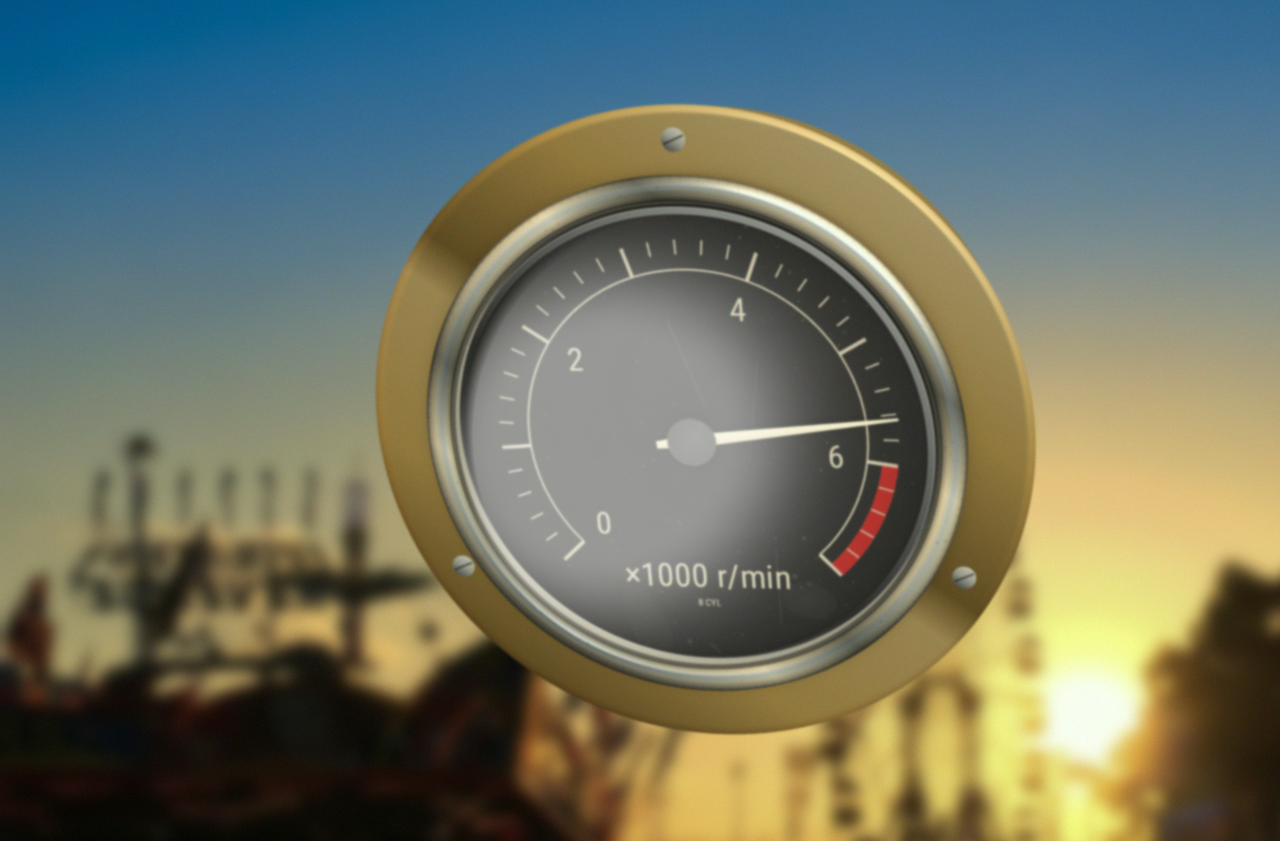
5600 rpm
